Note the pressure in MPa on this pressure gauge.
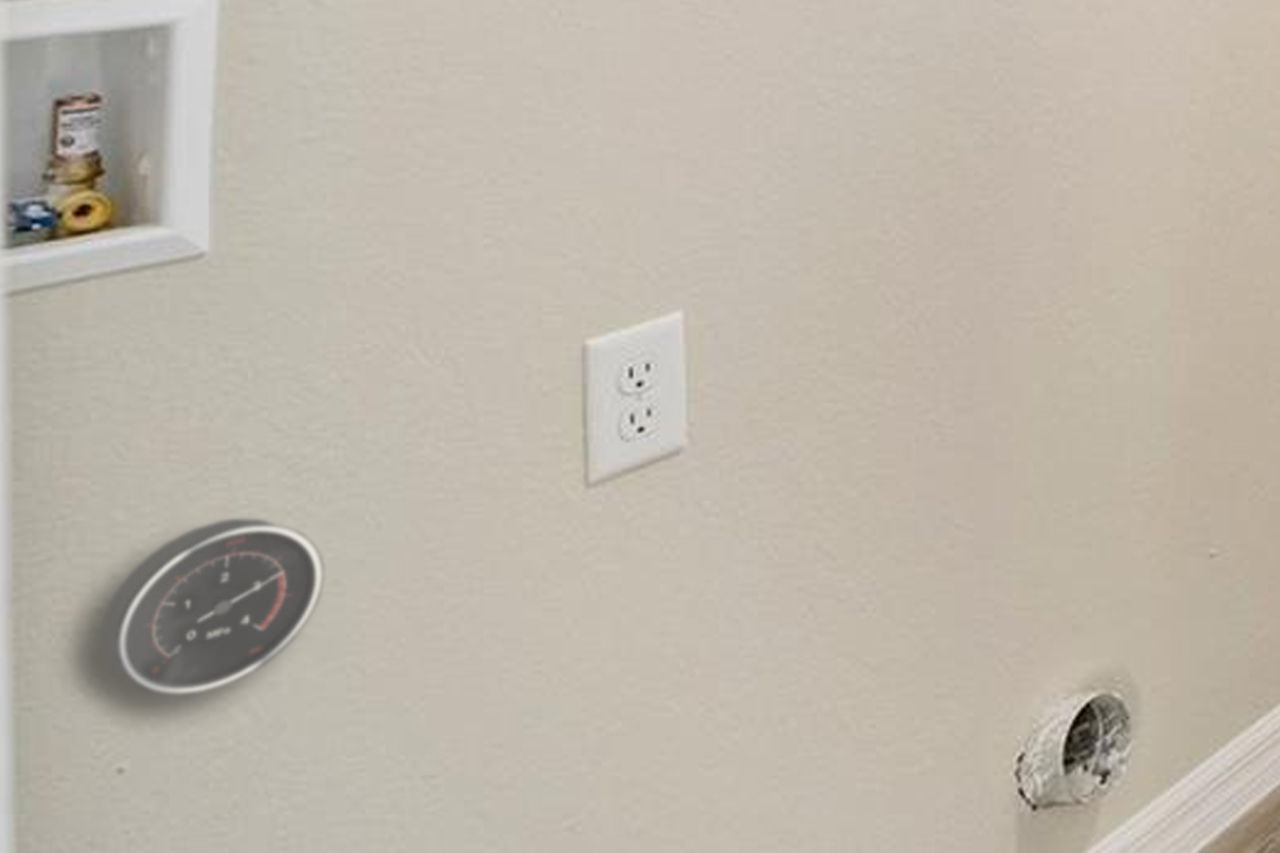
3 MPa
